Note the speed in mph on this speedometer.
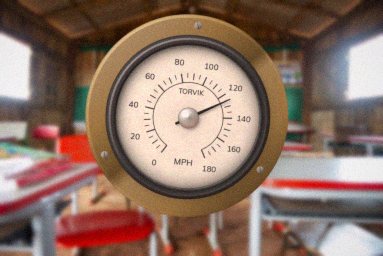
125 mph
